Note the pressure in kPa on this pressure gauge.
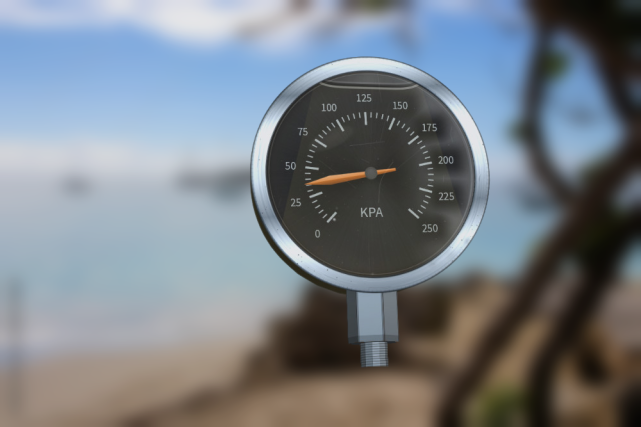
35 kPa
